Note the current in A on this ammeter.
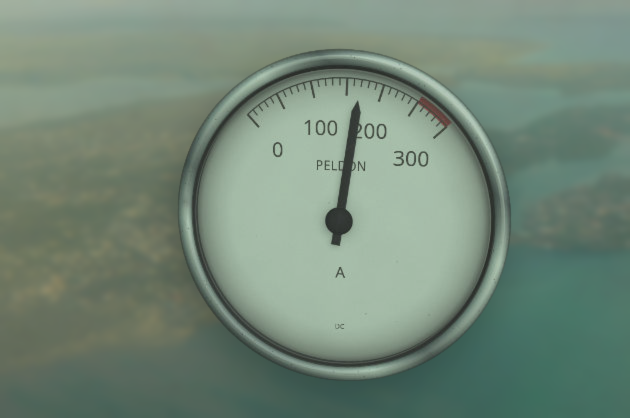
170 A
